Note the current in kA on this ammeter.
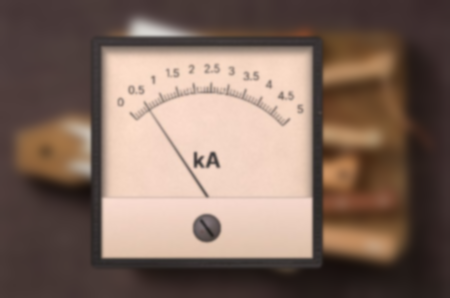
0.5 kA
